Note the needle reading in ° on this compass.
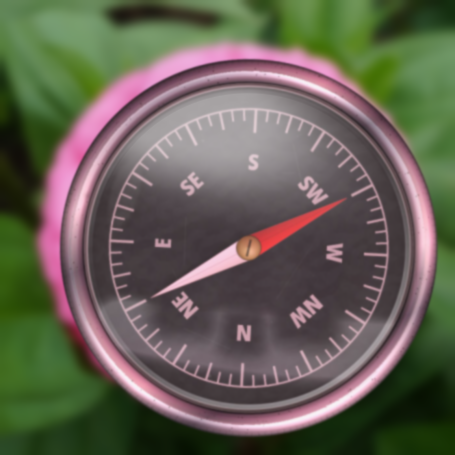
240 °
